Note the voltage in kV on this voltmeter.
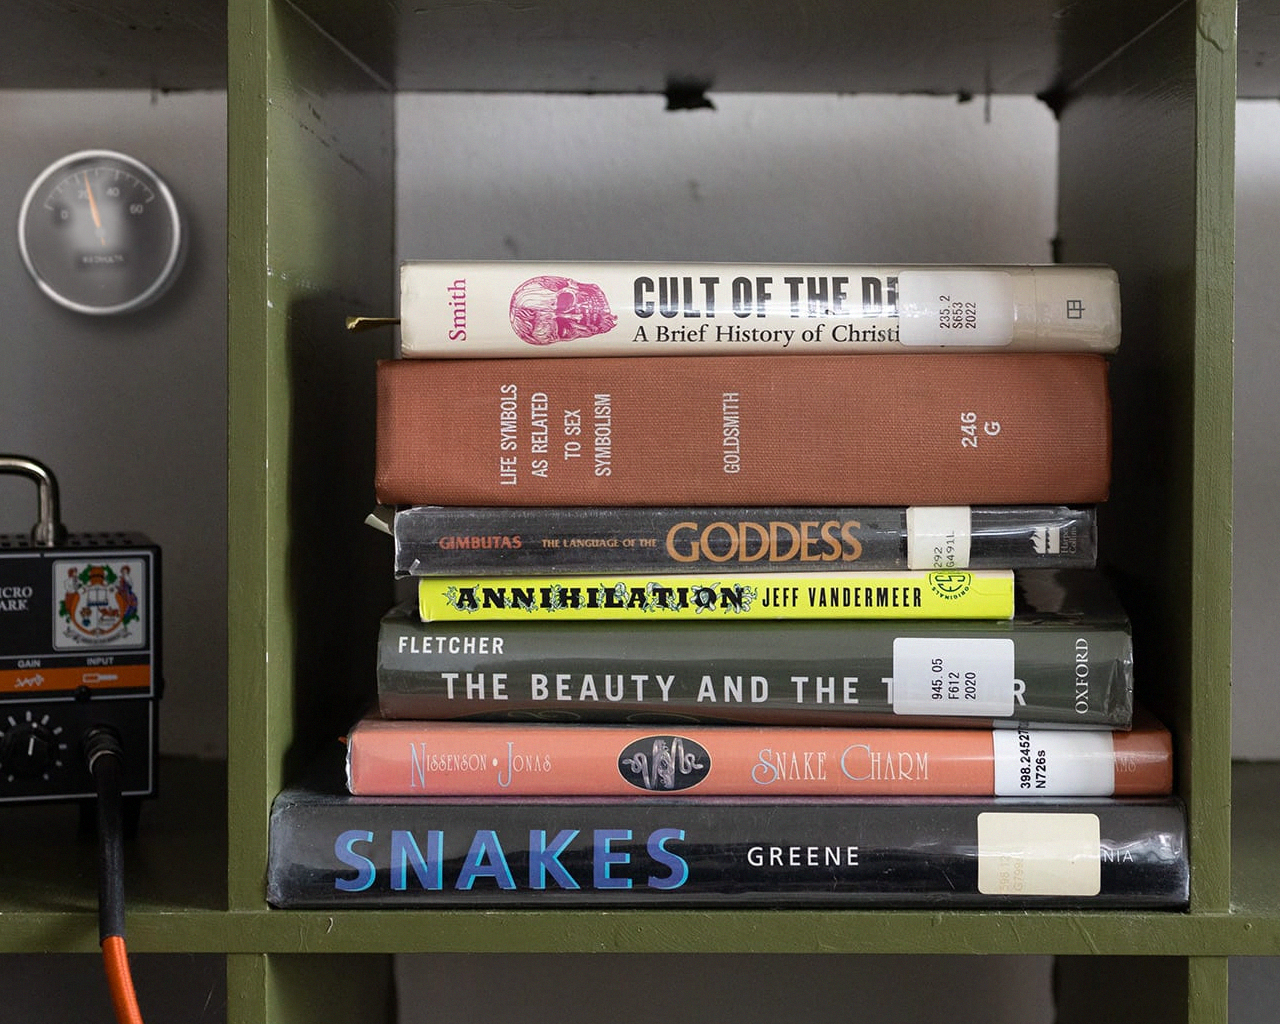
25 kV
